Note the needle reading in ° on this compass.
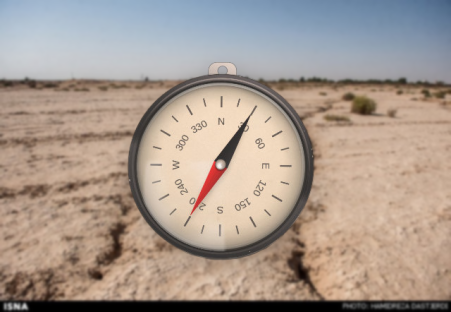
210 °
